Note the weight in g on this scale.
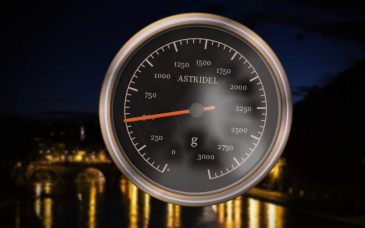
500 g
